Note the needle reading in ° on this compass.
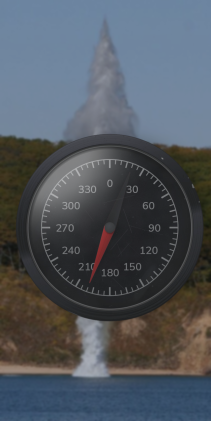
200 °
